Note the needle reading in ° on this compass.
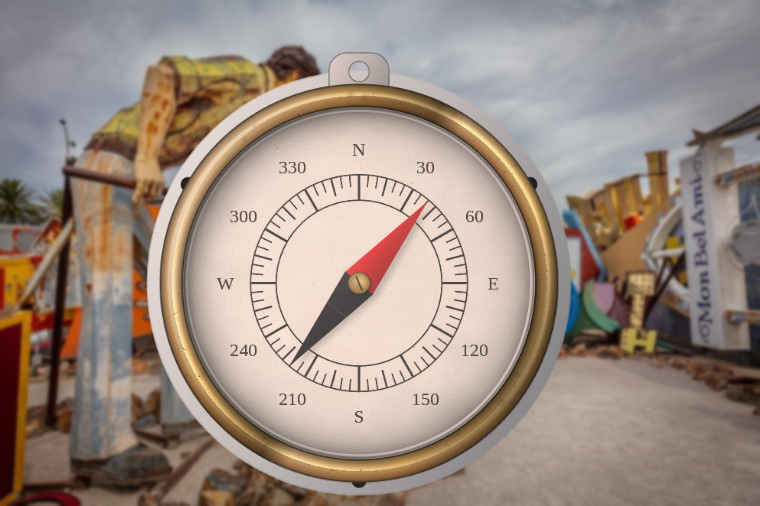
40 °
